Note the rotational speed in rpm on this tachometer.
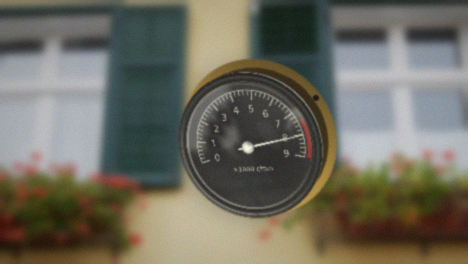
8000 rpm
